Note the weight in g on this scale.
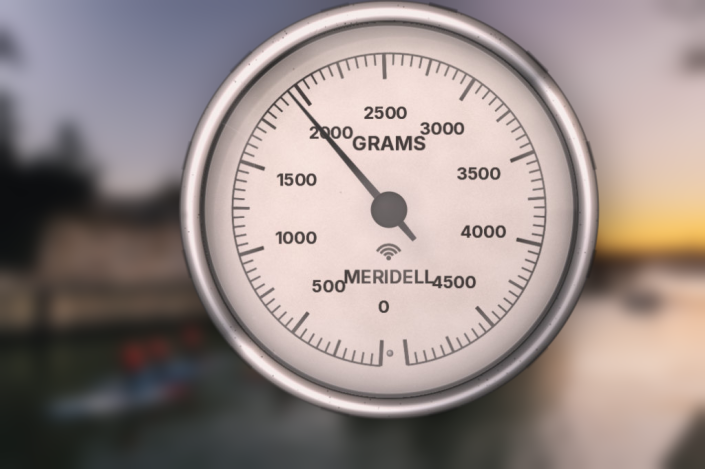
1950 g
